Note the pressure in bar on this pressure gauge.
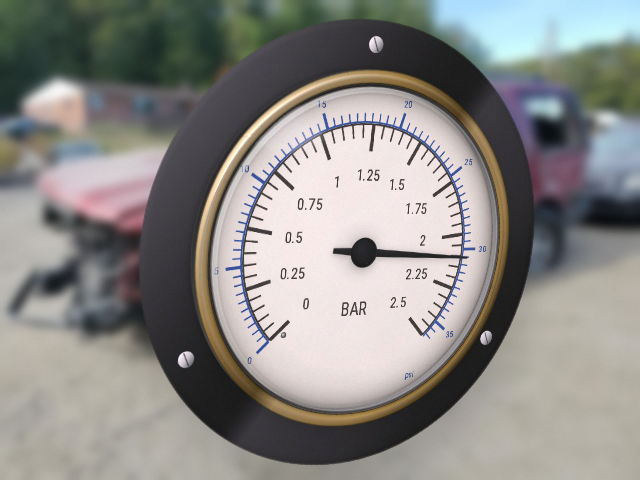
2.1 bar
